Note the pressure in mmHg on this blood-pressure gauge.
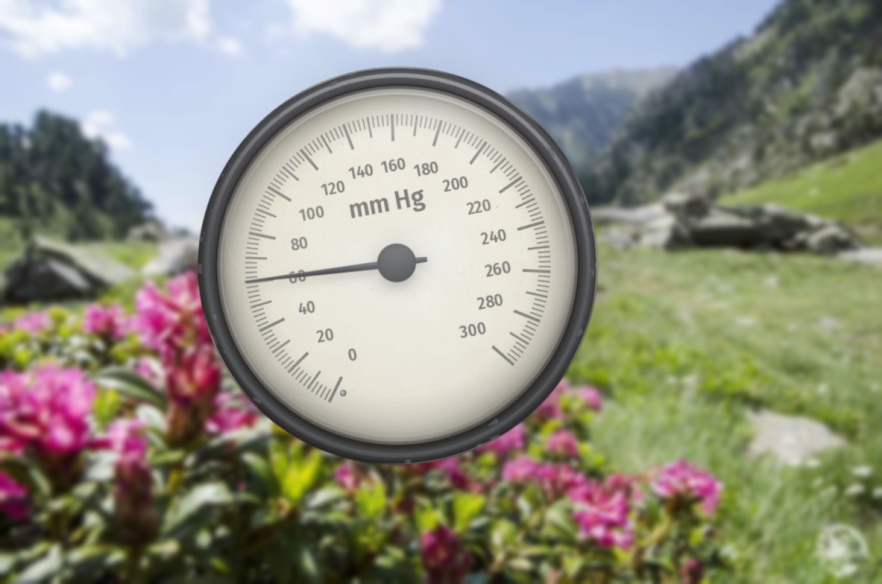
60 mmHg
